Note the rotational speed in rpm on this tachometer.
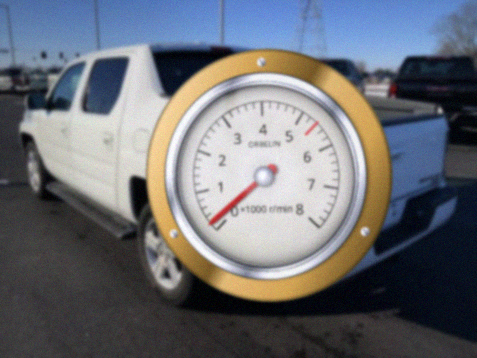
200 rpm
